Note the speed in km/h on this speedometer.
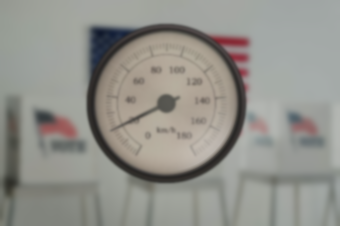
20 km/h
